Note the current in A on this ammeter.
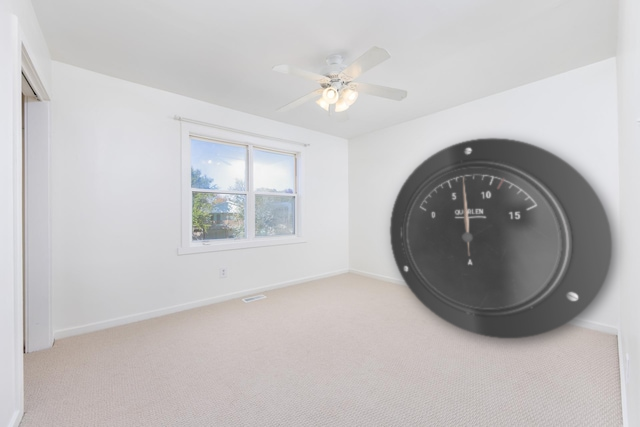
7 A
